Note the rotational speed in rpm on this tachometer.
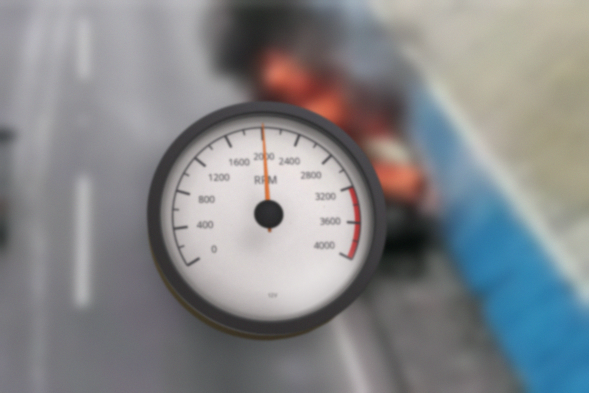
2000 rpm
